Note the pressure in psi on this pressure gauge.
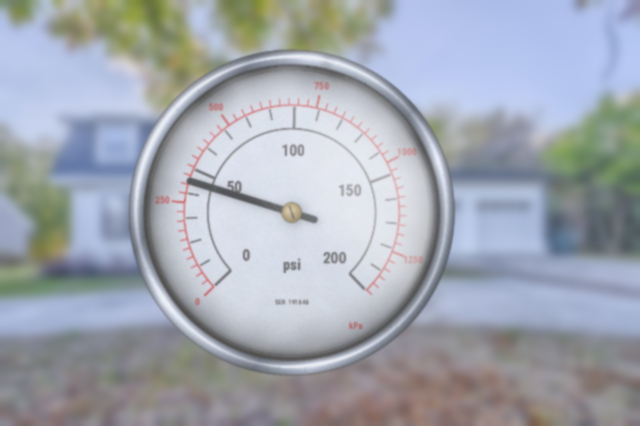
45 psi
